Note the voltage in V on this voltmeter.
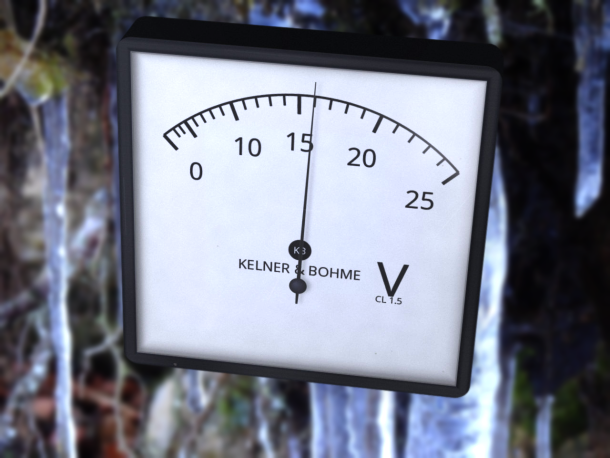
16 V
